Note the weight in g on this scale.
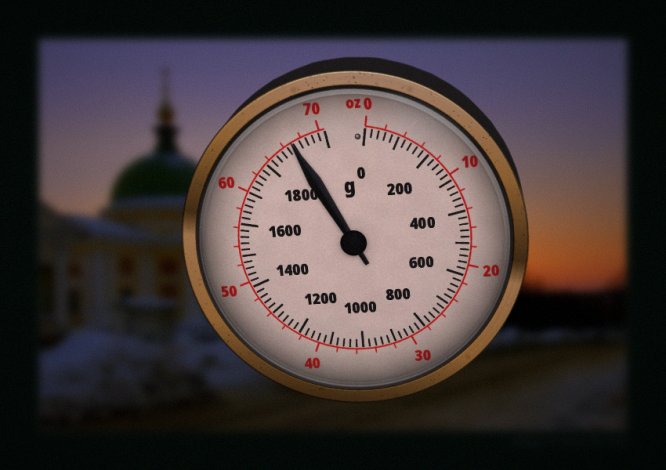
1900 g
